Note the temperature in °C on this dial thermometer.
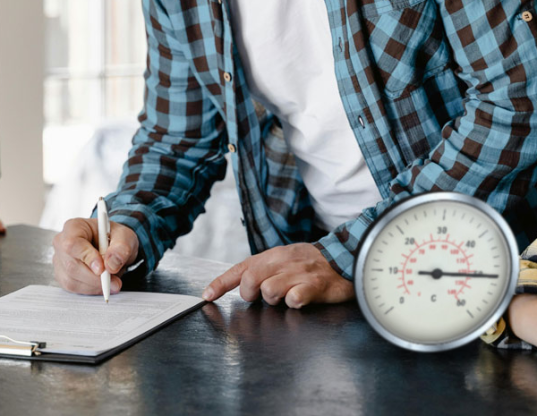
50 °C
